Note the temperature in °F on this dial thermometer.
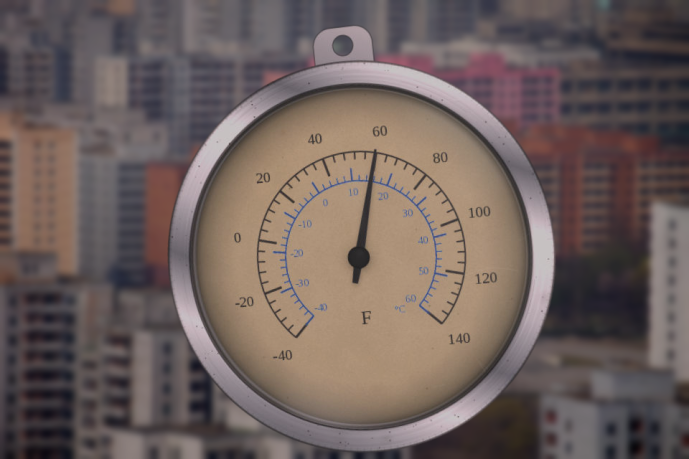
60 °F
